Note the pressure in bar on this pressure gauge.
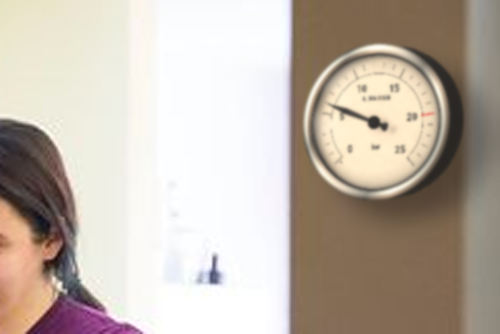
6 bar
